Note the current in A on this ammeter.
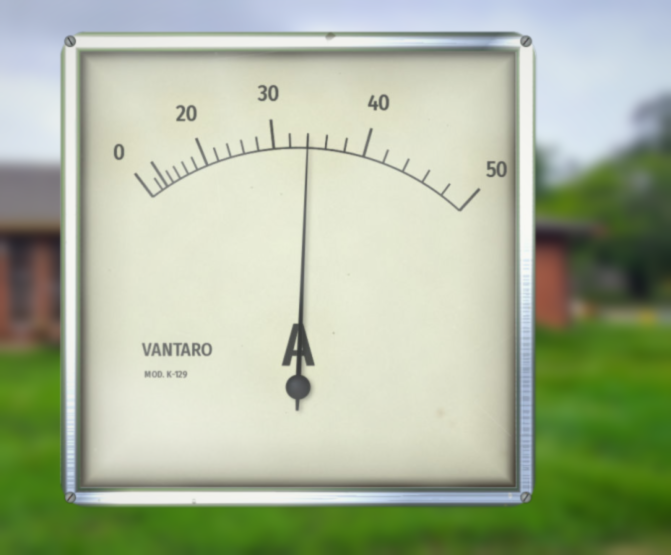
34 A
